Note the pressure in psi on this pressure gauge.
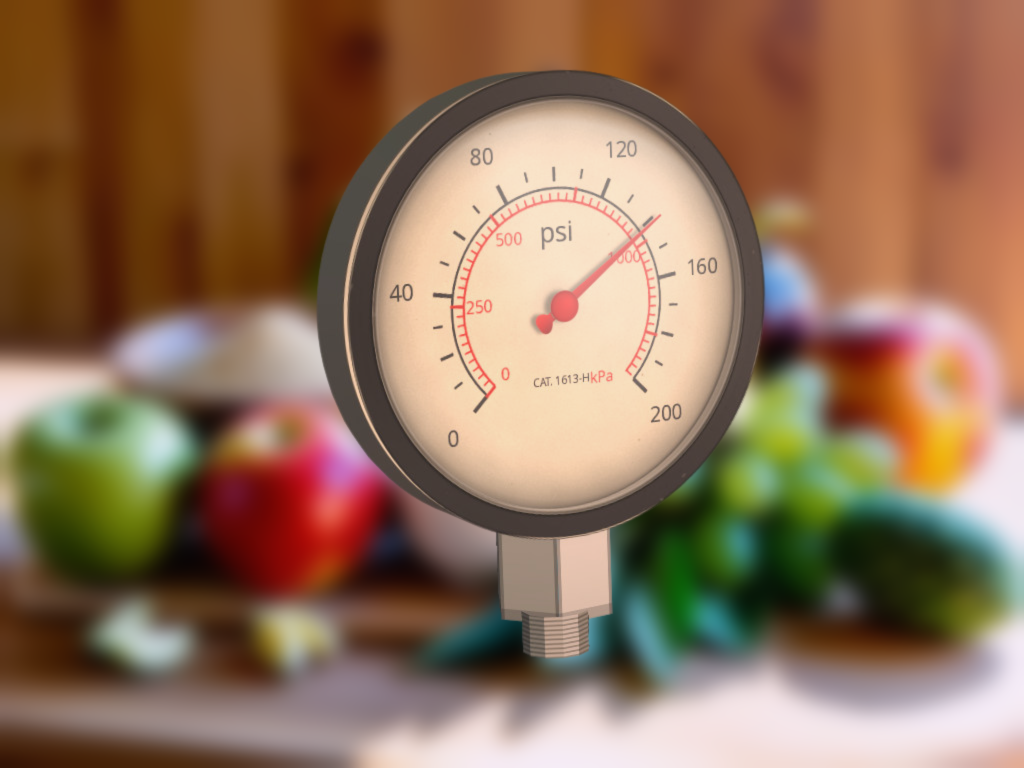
140 psi
